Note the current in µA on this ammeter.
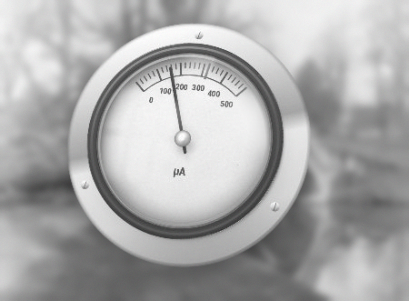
160 µA
